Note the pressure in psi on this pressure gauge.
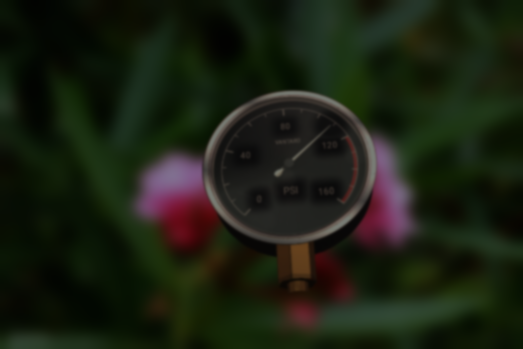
110 psi
